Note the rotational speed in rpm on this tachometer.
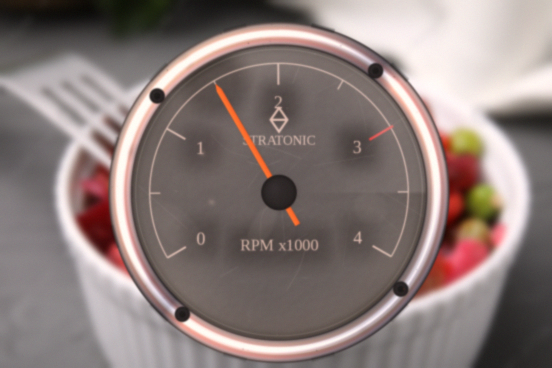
1500 rpm
